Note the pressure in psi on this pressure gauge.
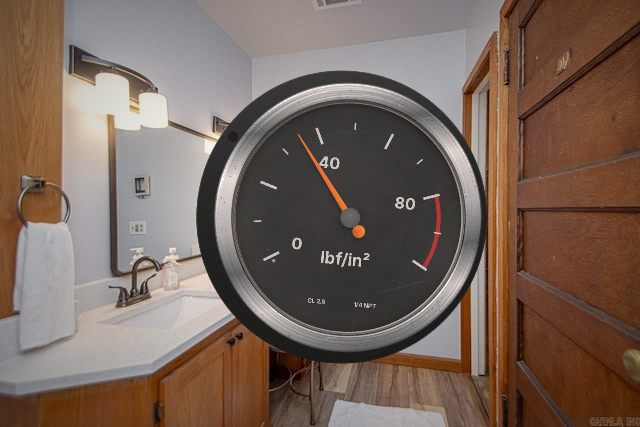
35 psi
